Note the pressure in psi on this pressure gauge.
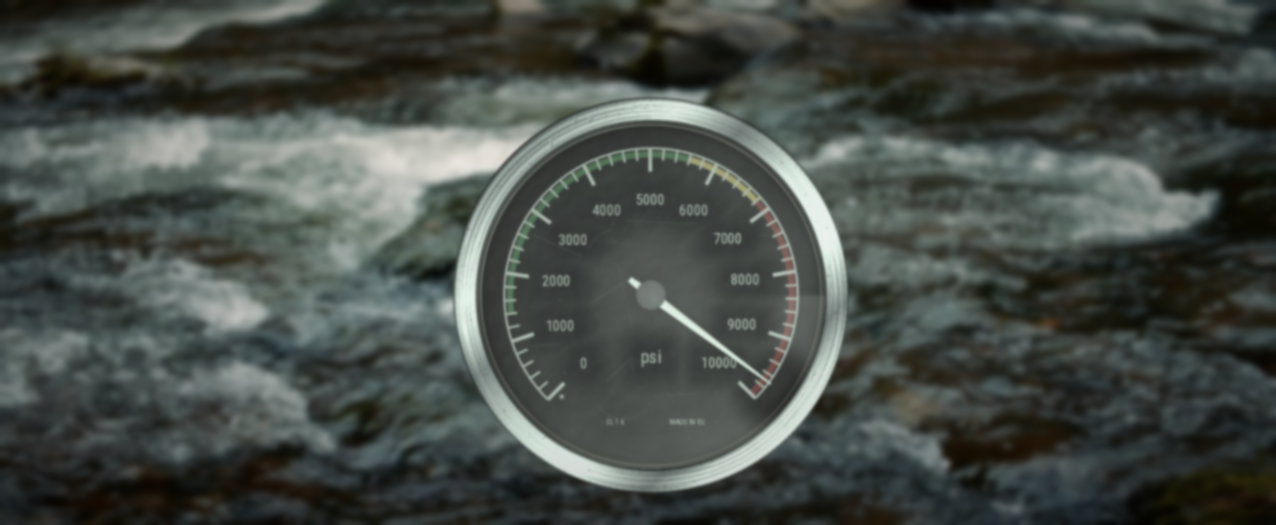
9700 psi
